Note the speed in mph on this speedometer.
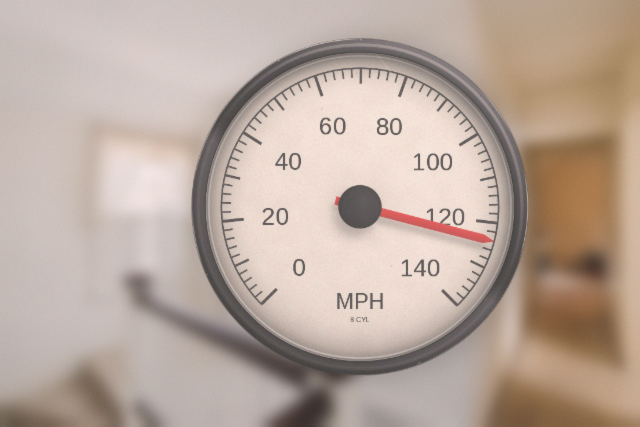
124 mph
